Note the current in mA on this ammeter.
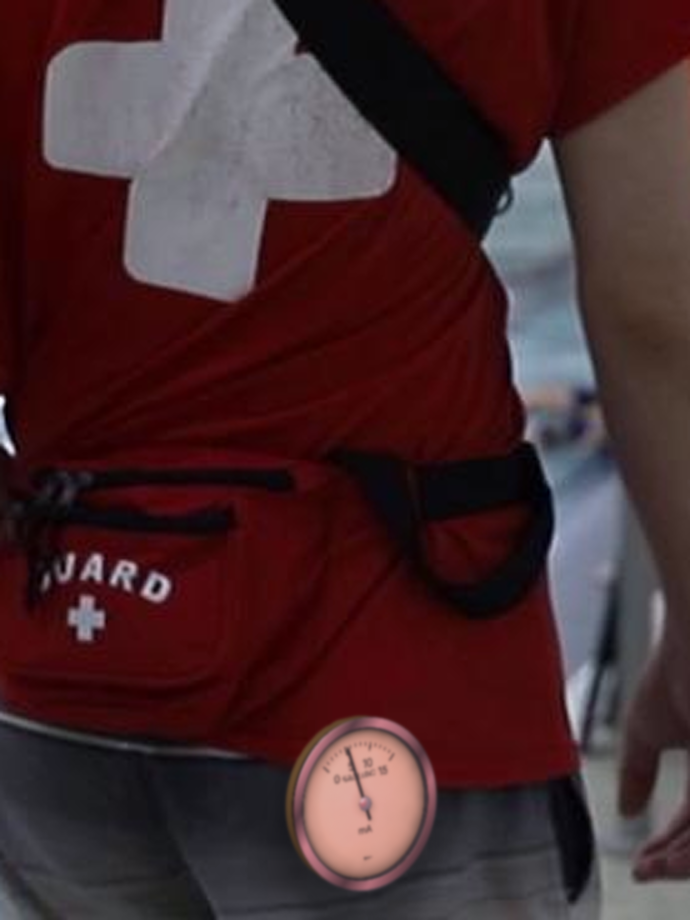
5 mA
